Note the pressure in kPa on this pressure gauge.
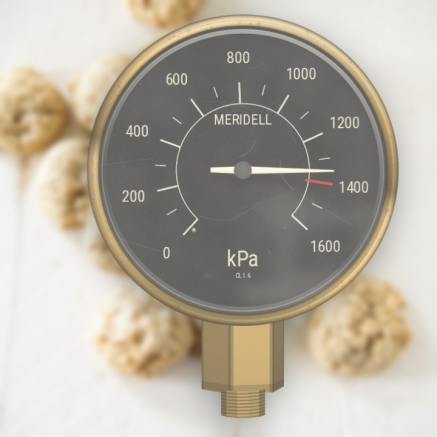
1350 kPa
